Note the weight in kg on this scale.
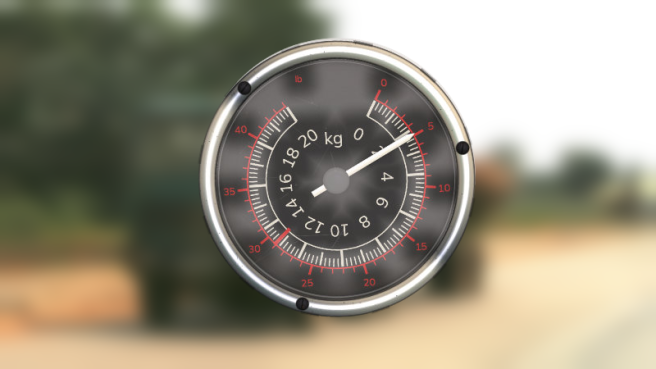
2.2 kg
